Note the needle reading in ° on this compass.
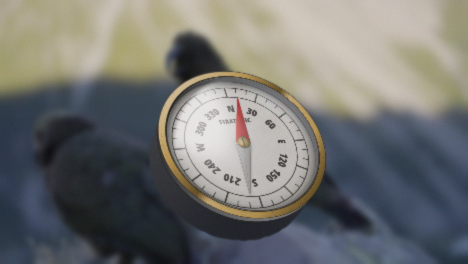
10 °
